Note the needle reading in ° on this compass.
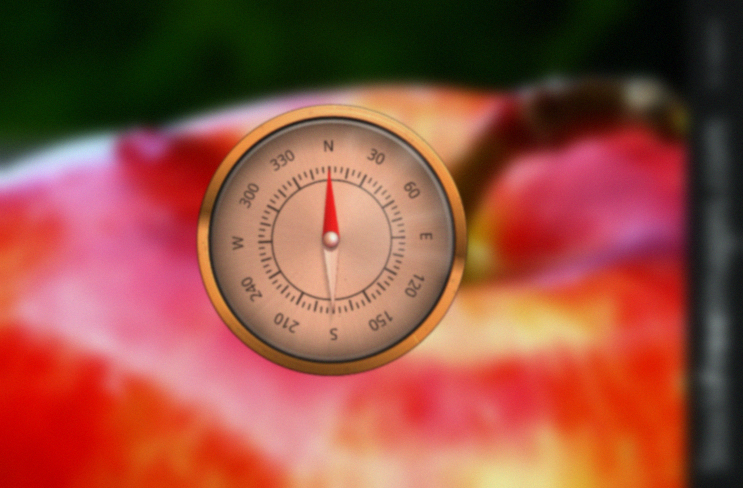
0 °
